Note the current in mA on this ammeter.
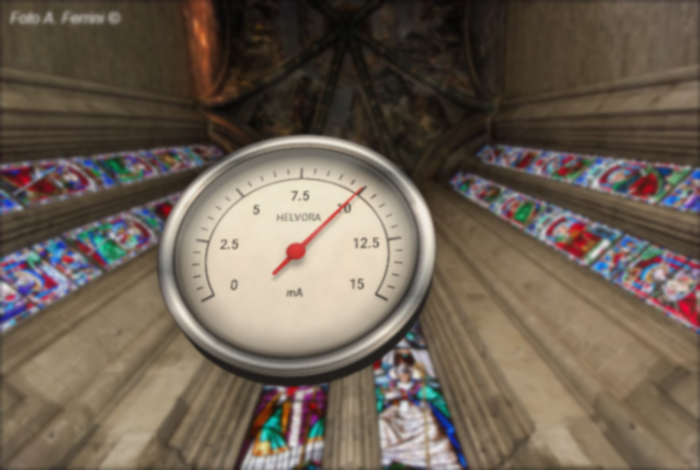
10 mA
